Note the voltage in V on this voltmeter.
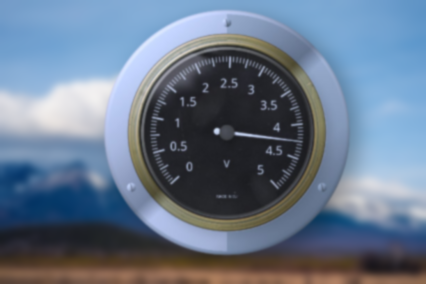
4.25 V
